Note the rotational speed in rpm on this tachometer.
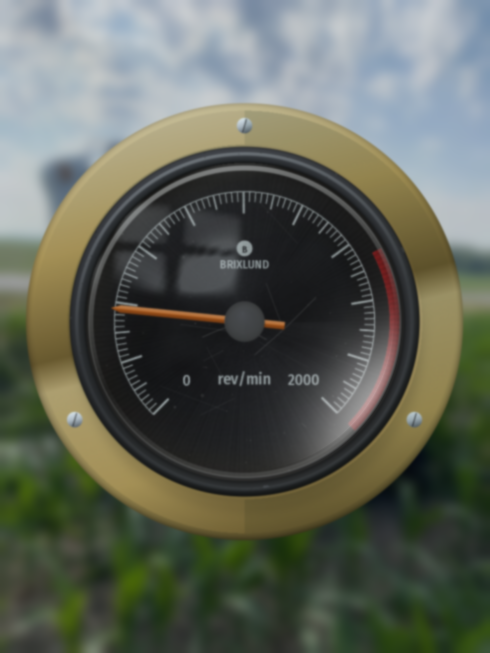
380 rpm
